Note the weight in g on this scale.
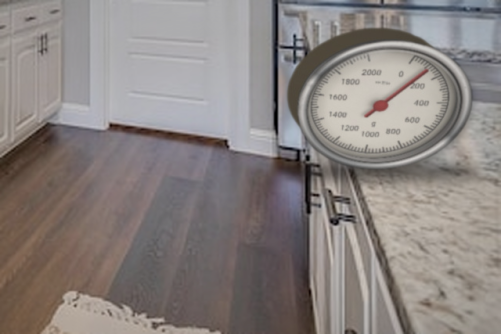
100 g
